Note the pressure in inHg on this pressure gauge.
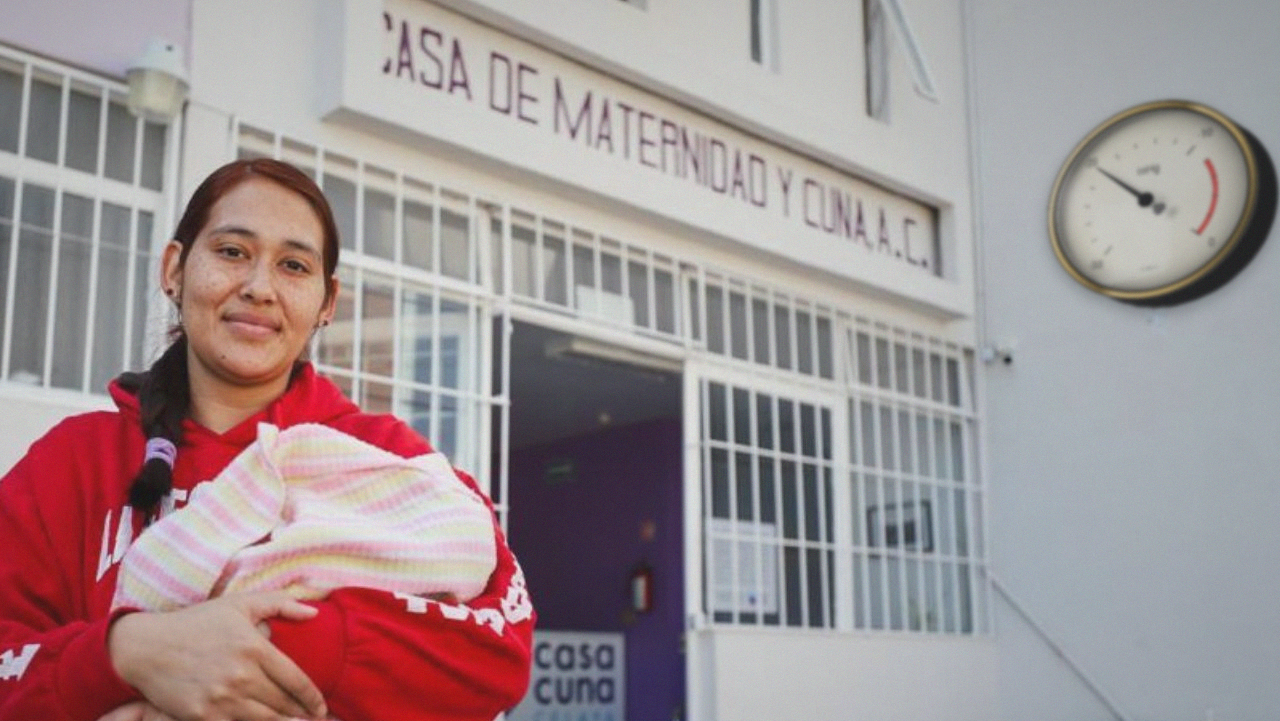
-20 inHg
